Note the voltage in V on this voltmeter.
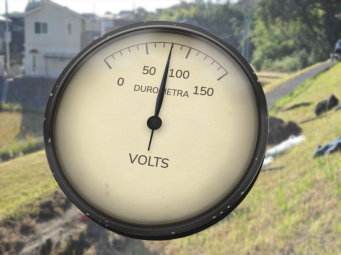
80 V
